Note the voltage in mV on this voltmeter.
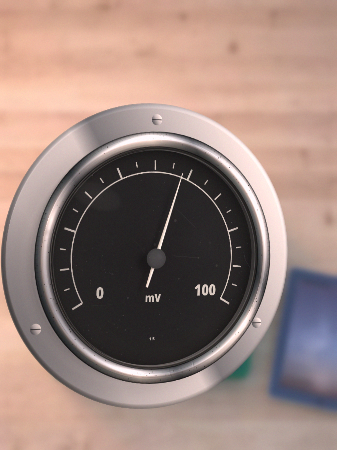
57.5 mV
